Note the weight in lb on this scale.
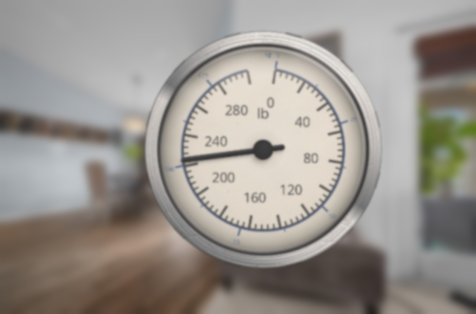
224 lb
